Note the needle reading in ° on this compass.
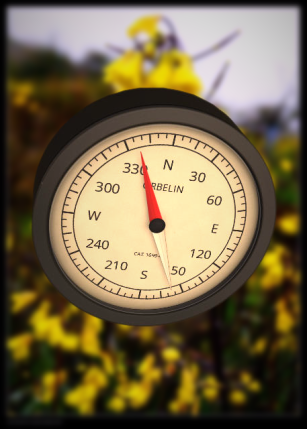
337.5 °
